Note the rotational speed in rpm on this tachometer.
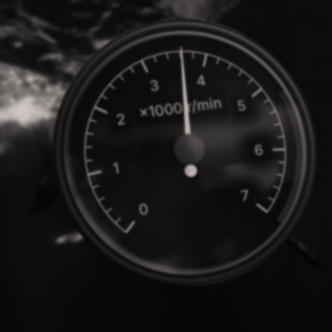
3600 rpm
